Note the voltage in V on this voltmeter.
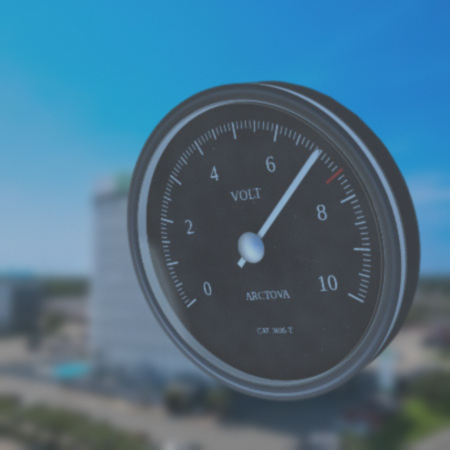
7 V
